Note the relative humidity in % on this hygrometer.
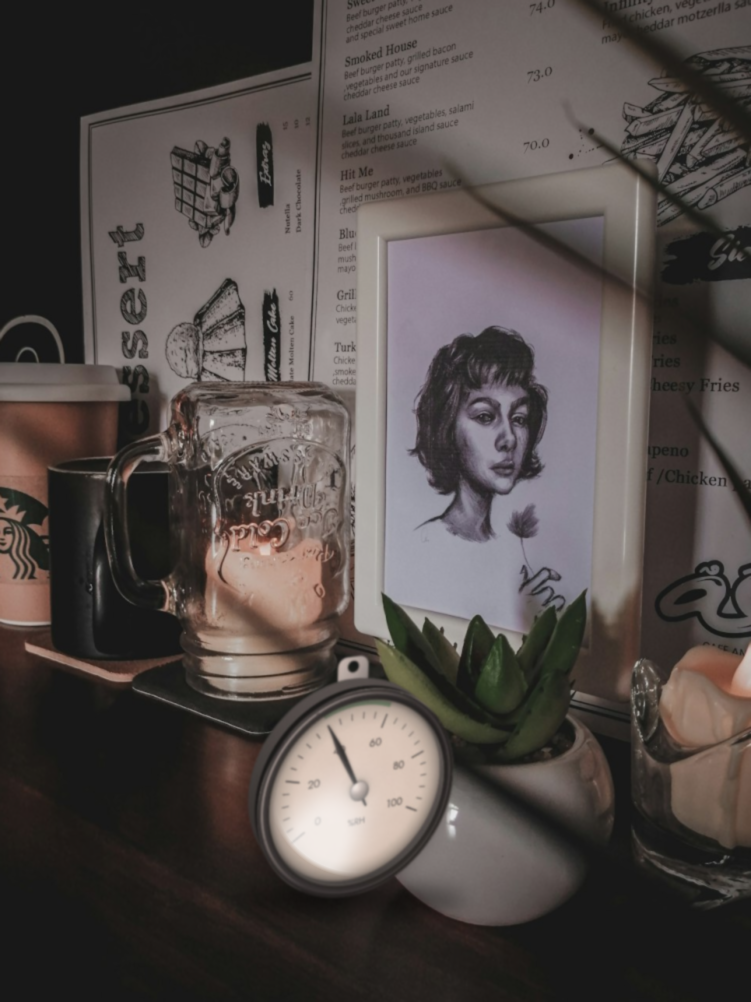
40 %
